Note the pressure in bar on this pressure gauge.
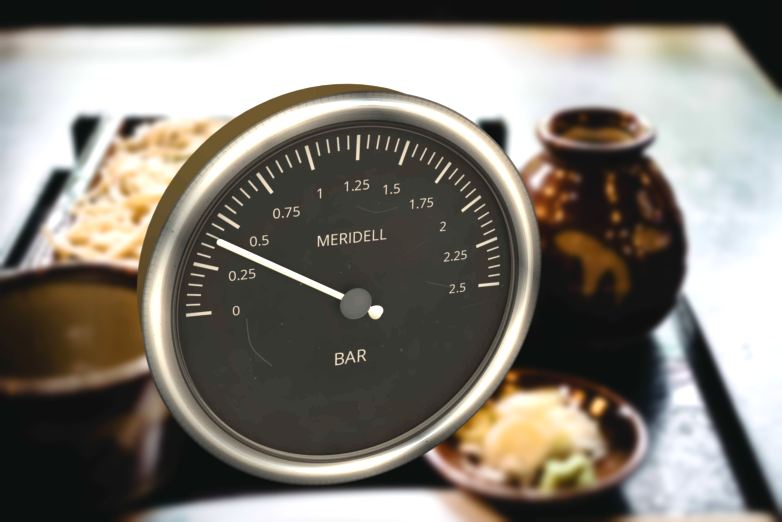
0.4 bar
